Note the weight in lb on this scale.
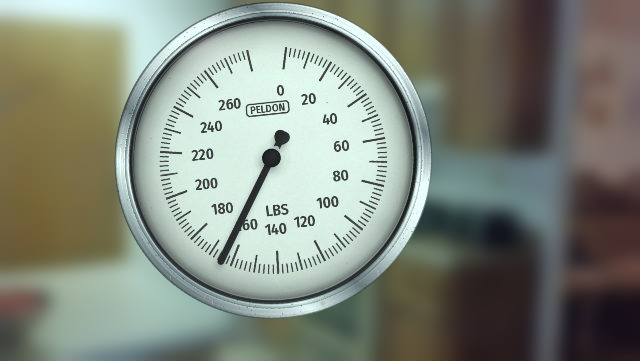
164 lb
